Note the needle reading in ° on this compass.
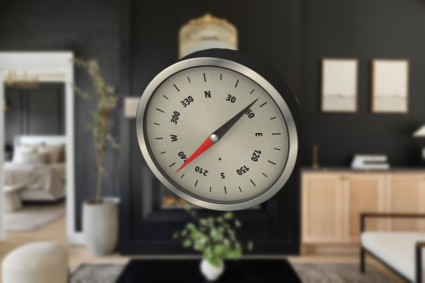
232.5 °
